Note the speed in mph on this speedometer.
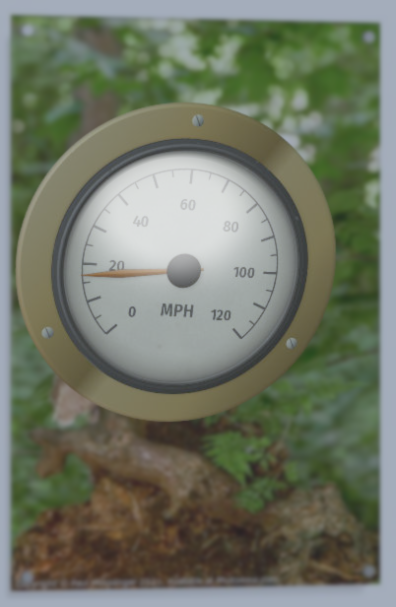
17.5 mph
